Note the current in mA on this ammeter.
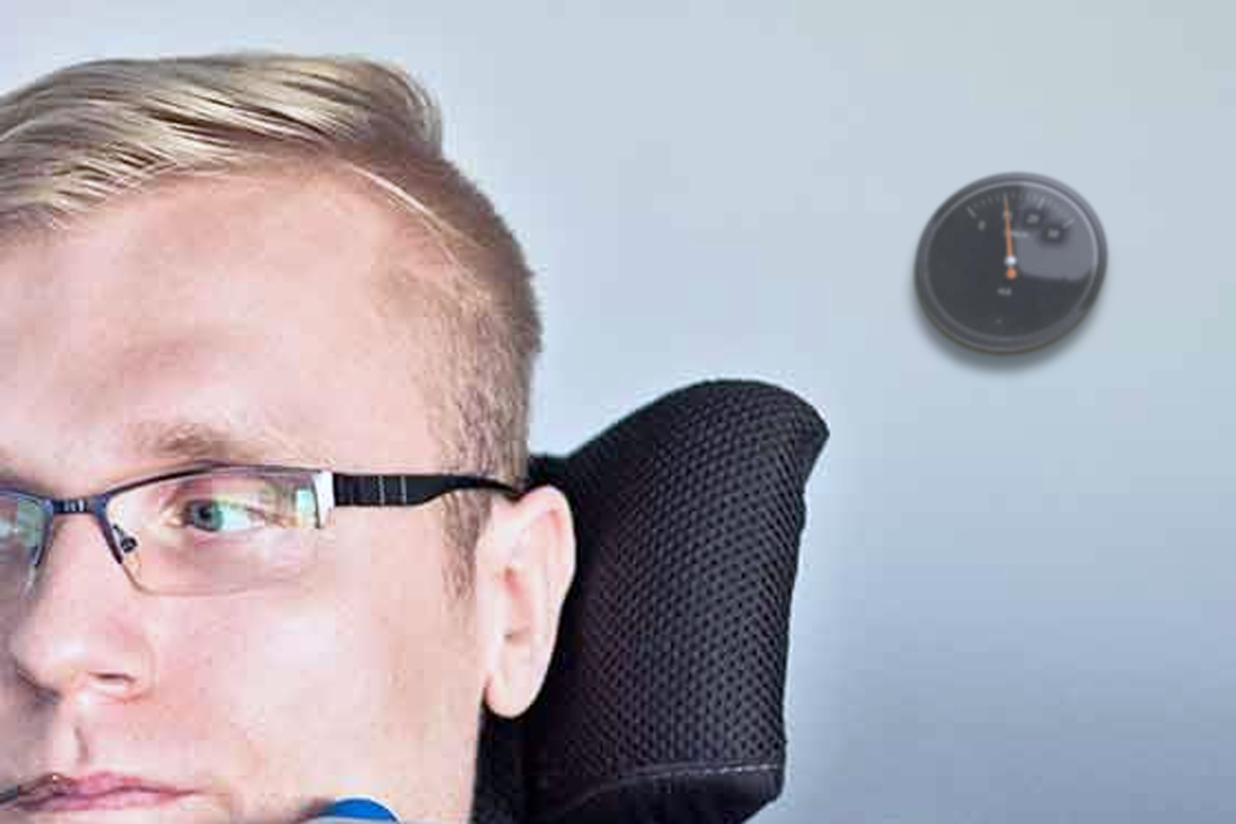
10 mA
